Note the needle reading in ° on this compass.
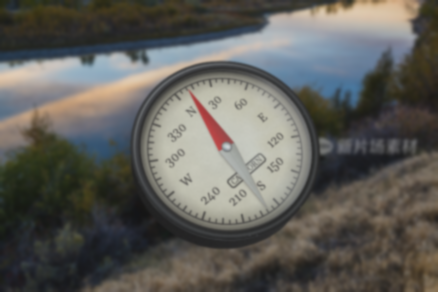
10 °
